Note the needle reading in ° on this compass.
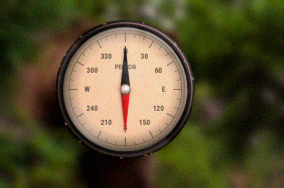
180 °
